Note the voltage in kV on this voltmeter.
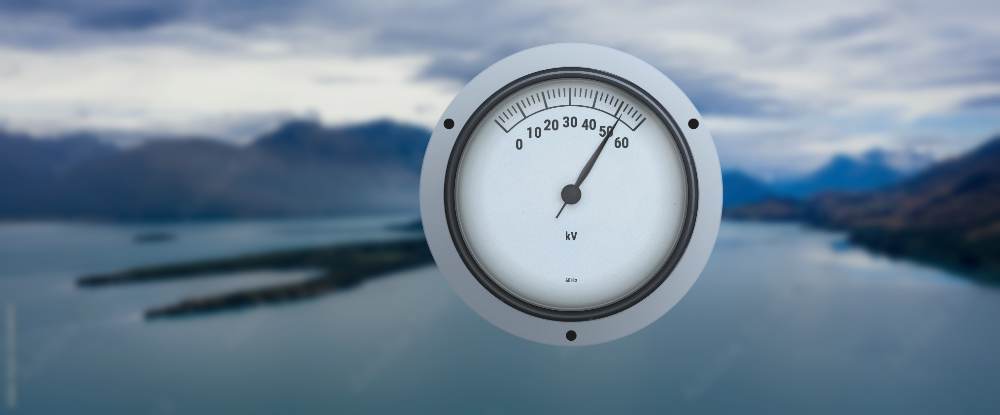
52 kV
